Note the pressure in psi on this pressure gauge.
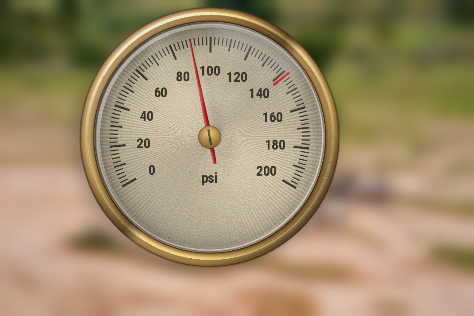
90 psi
